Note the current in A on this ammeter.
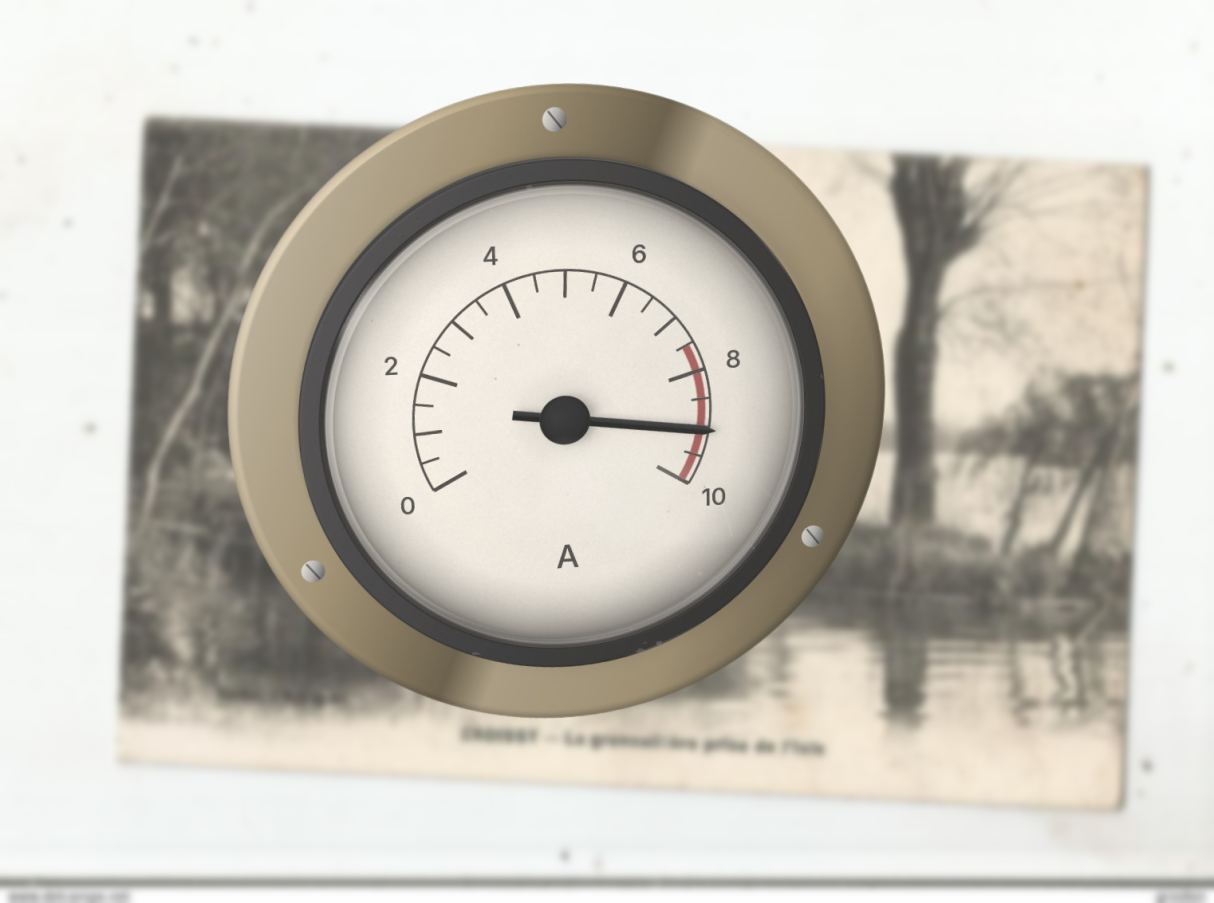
9 A
